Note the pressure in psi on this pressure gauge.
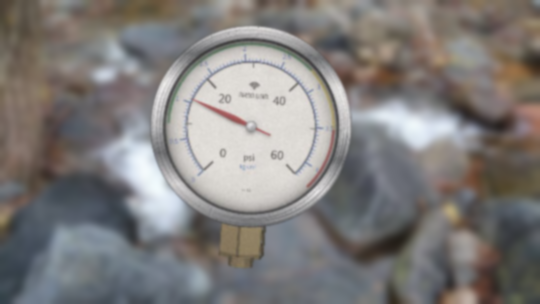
15 psi
